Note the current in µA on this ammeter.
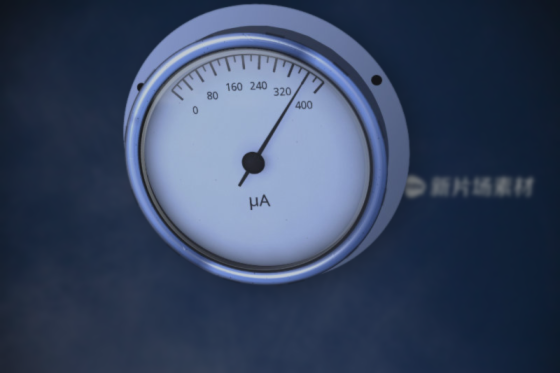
360 µA
